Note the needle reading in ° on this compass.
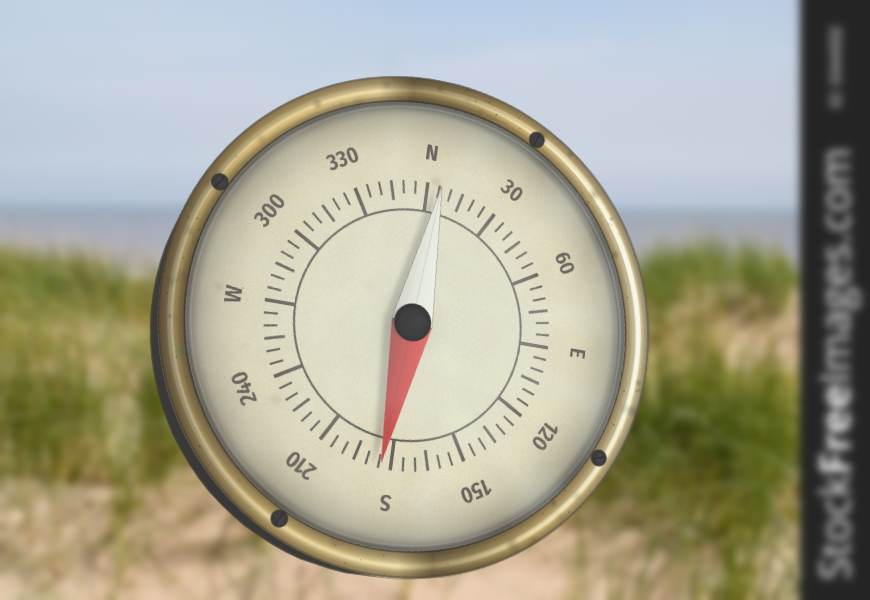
185 °
